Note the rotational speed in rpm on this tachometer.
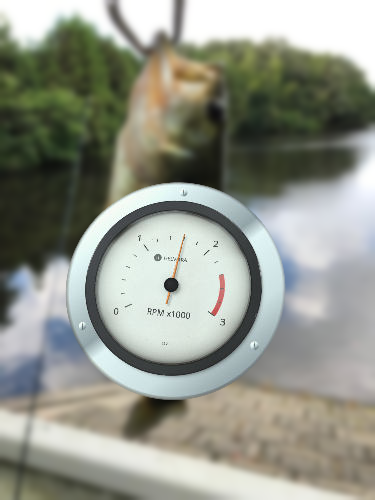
1600 rpm
